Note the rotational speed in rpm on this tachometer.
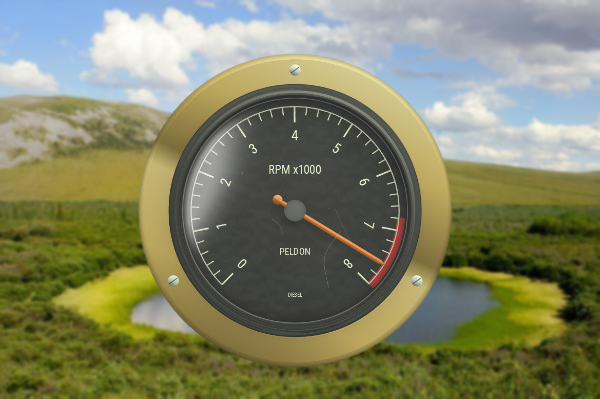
7600 rpm
